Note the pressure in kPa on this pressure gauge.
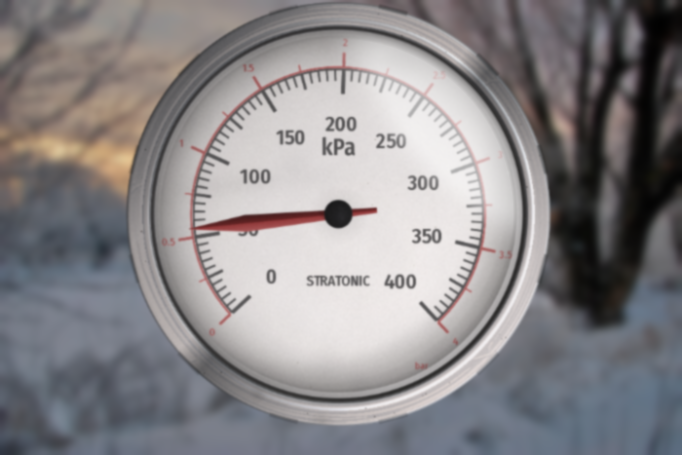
55 kPa
